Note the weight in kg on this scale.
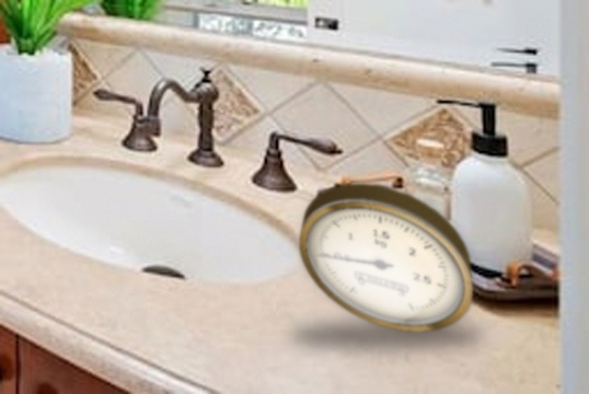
0.5 kg
